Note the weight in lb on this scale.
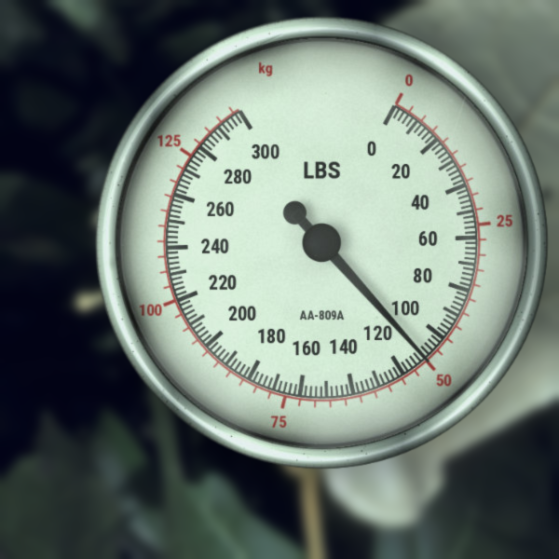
110 lb
